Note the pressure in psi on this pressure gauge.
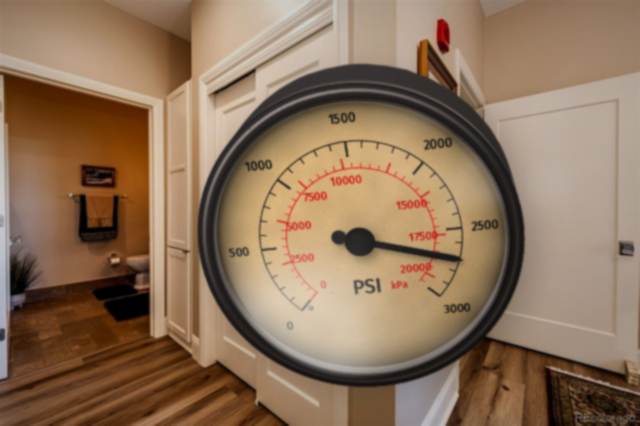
2700 psi
